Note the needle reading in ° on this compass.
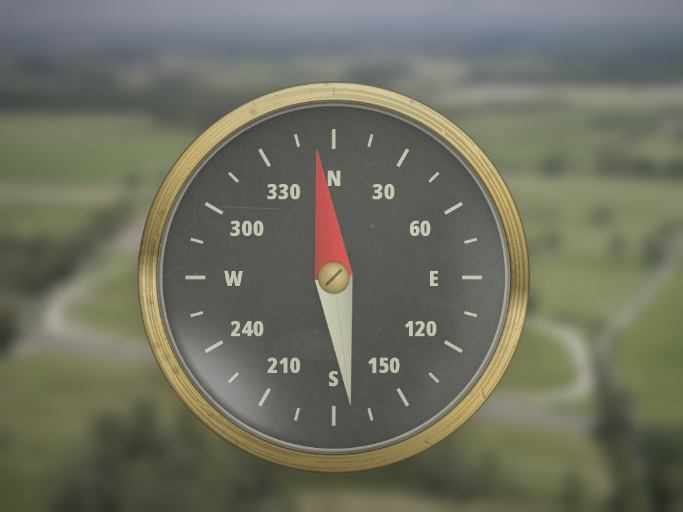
352.5 °
